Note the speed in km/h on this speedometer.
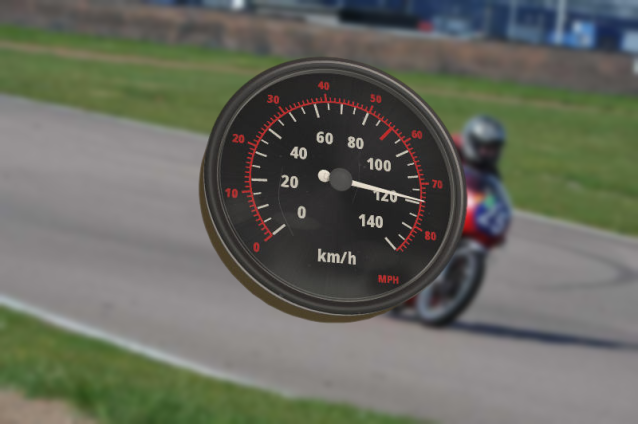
120 km/h
